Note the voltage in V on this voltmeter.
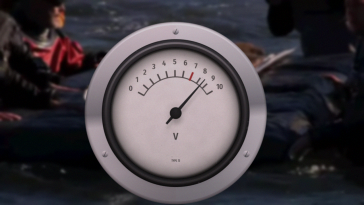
8.5 V
